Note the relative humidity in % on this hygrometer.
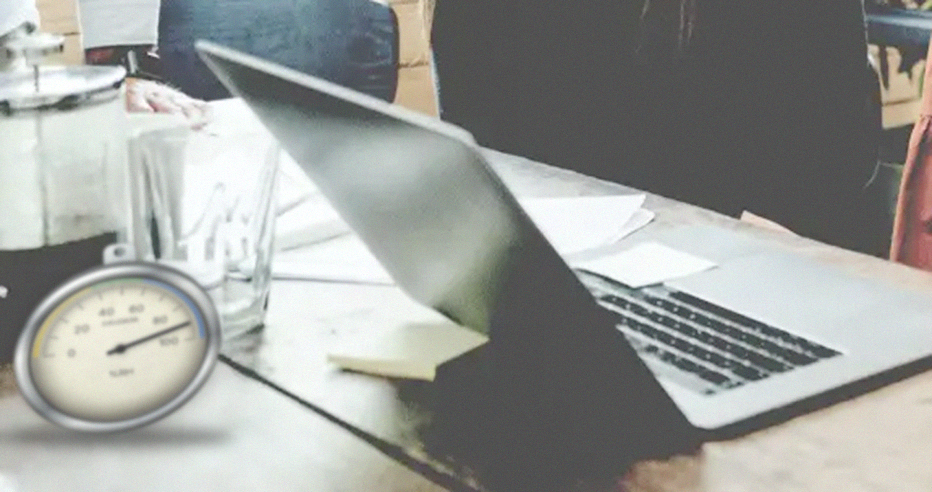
90 %
